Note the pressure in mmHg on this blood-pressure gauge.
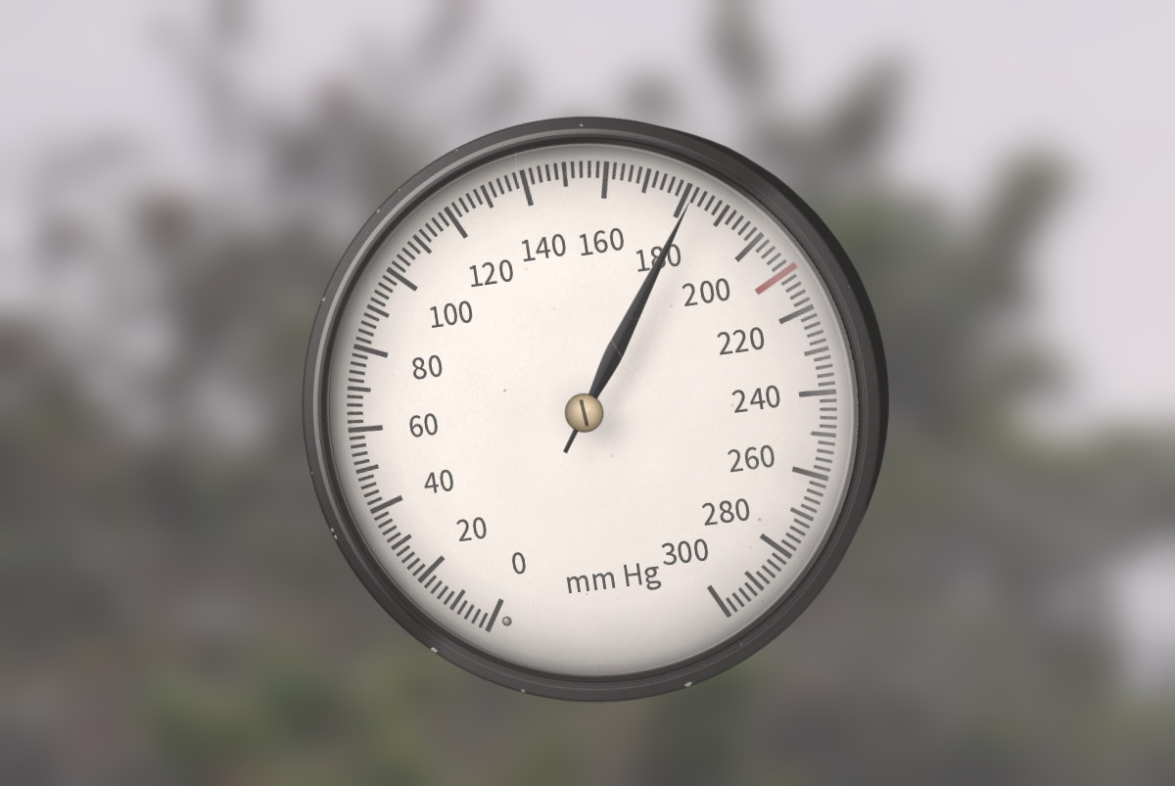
182 mmHg
